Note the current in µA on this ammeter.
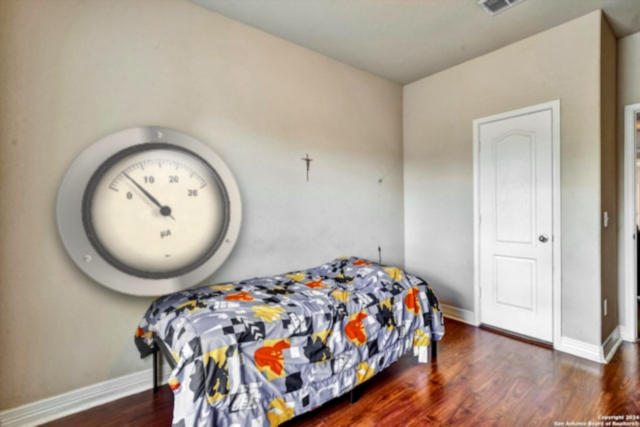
5 µA
